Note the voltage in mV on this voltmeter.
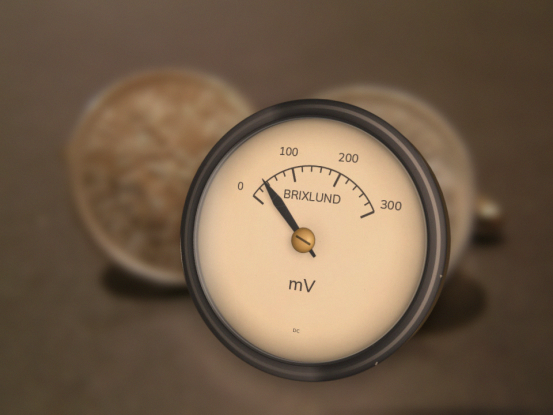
40 mV
